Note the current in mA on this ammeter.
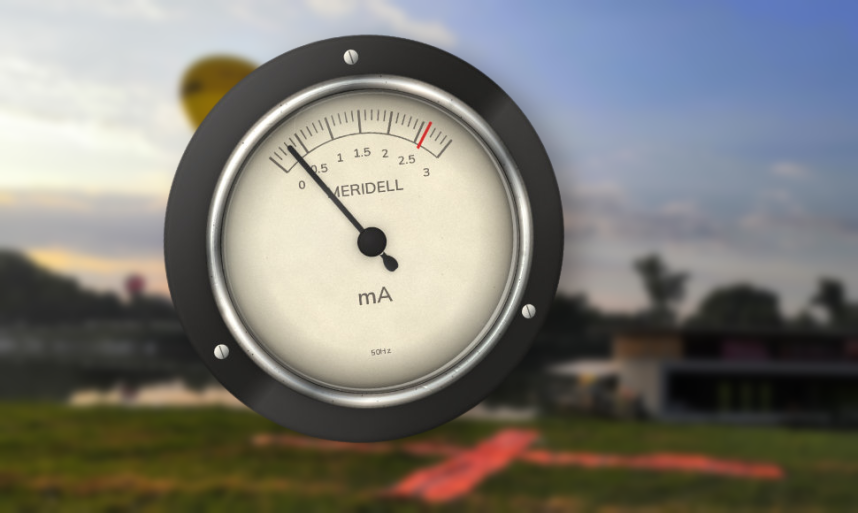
0.3 mA
